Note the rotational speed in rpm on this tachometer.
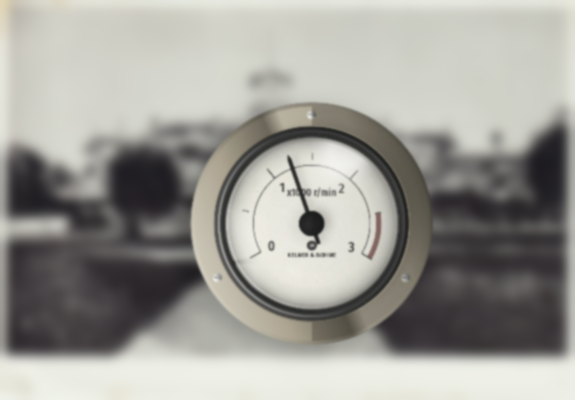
1250 rpm
